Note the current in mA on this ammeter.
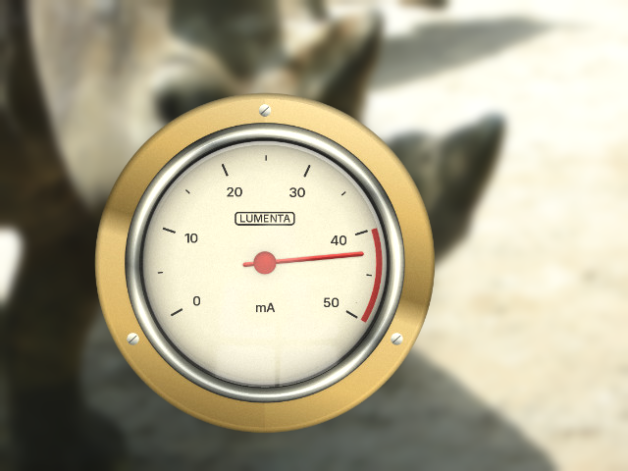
42.5 mA
